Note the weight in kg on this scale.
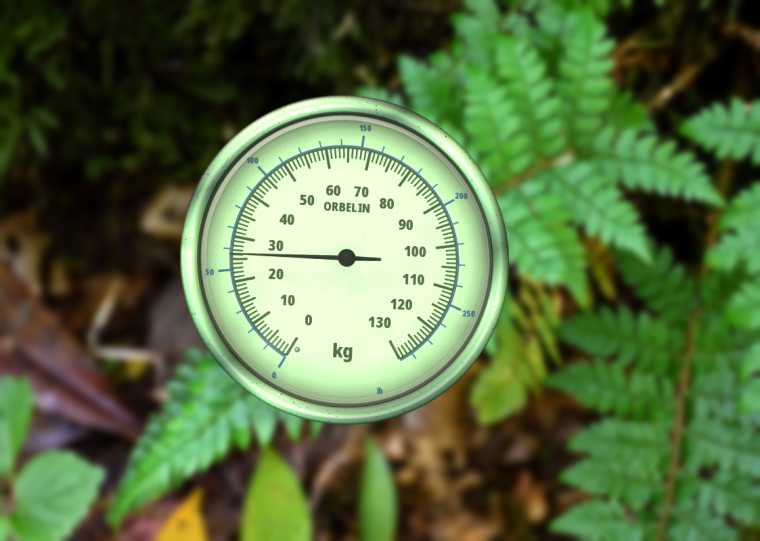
26 kg
